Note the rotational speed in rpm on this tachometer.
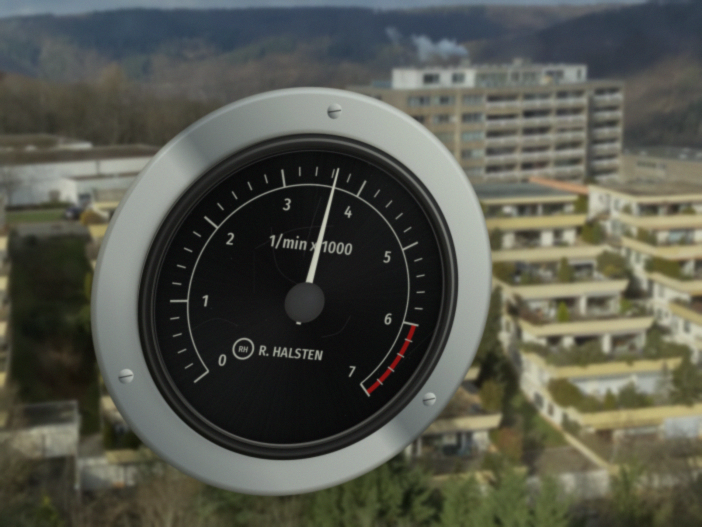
3600 rpm
